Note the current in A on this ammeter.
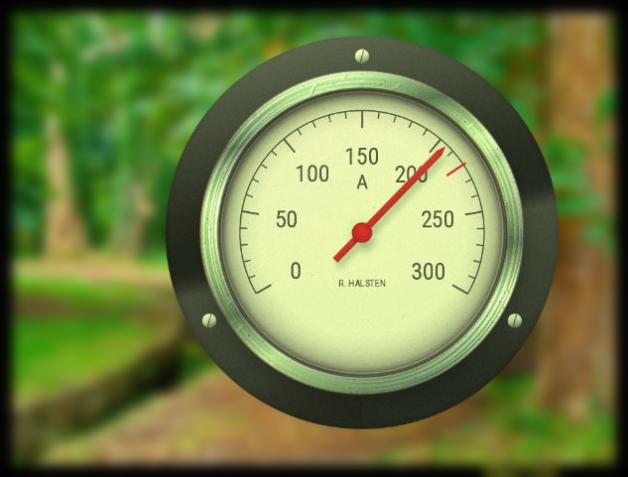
205 A
